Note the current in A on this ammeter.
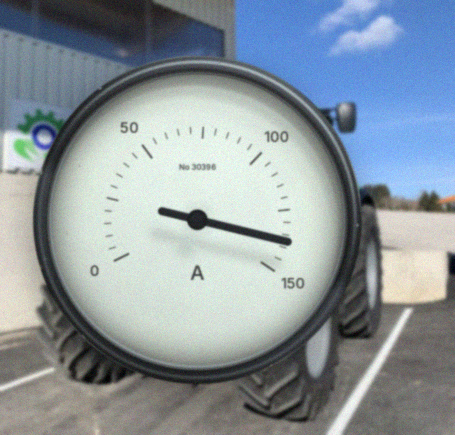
137.5 A
